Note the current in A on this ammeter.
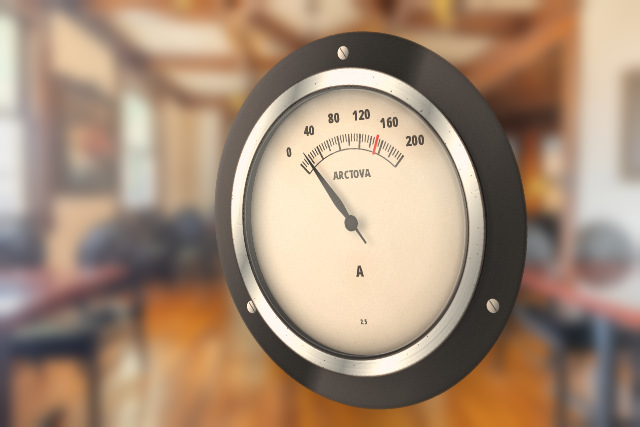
20 A
